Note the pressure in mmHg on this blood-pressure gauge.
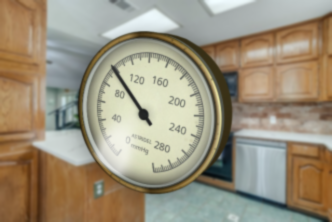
100 mmHg
